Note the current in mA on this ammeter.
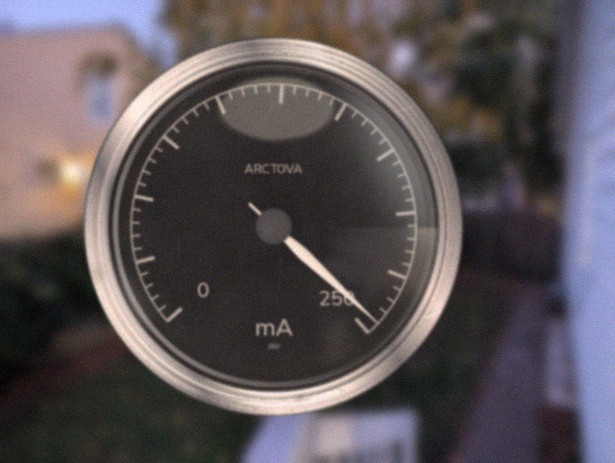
245 mA
